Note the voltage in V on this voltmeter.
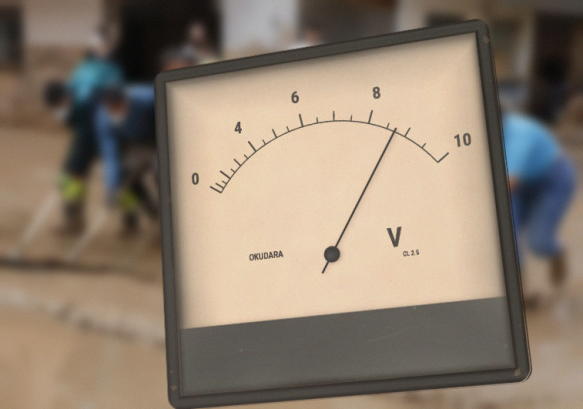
8.75 V
